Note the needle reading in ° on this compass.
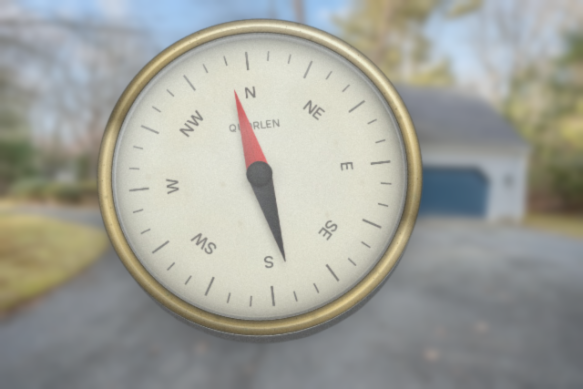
350 °
